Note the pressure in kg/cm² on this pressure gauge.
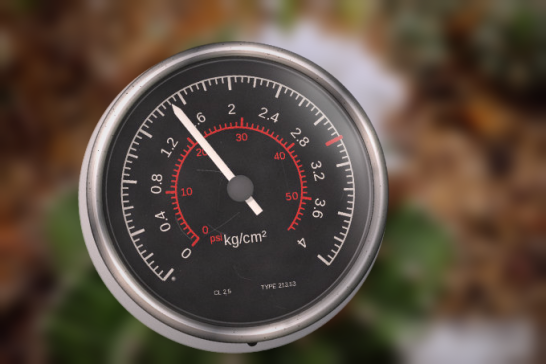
1.5 kg/cm²
